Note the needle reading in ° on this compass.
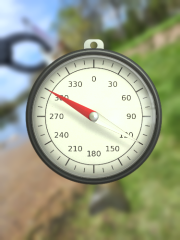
300 °
